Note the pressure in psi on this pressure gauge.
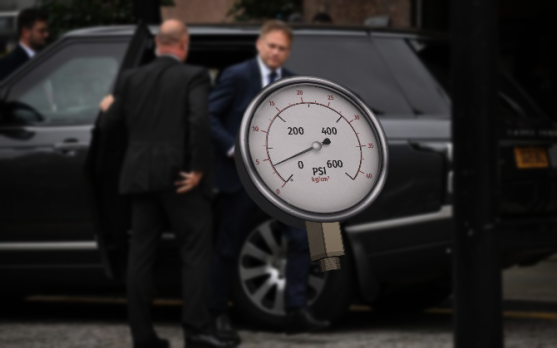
50 psi
